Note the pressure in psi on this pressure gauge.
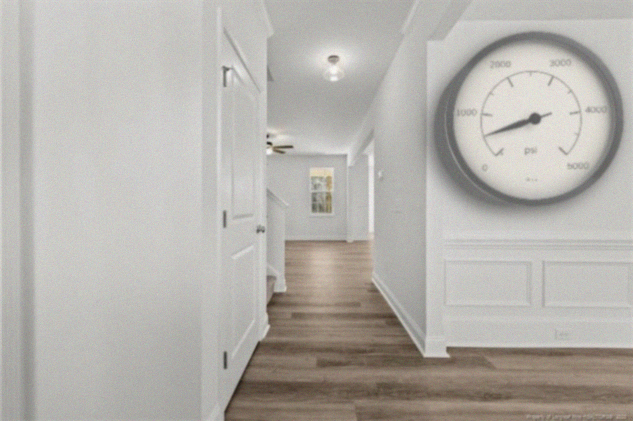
500 psi
